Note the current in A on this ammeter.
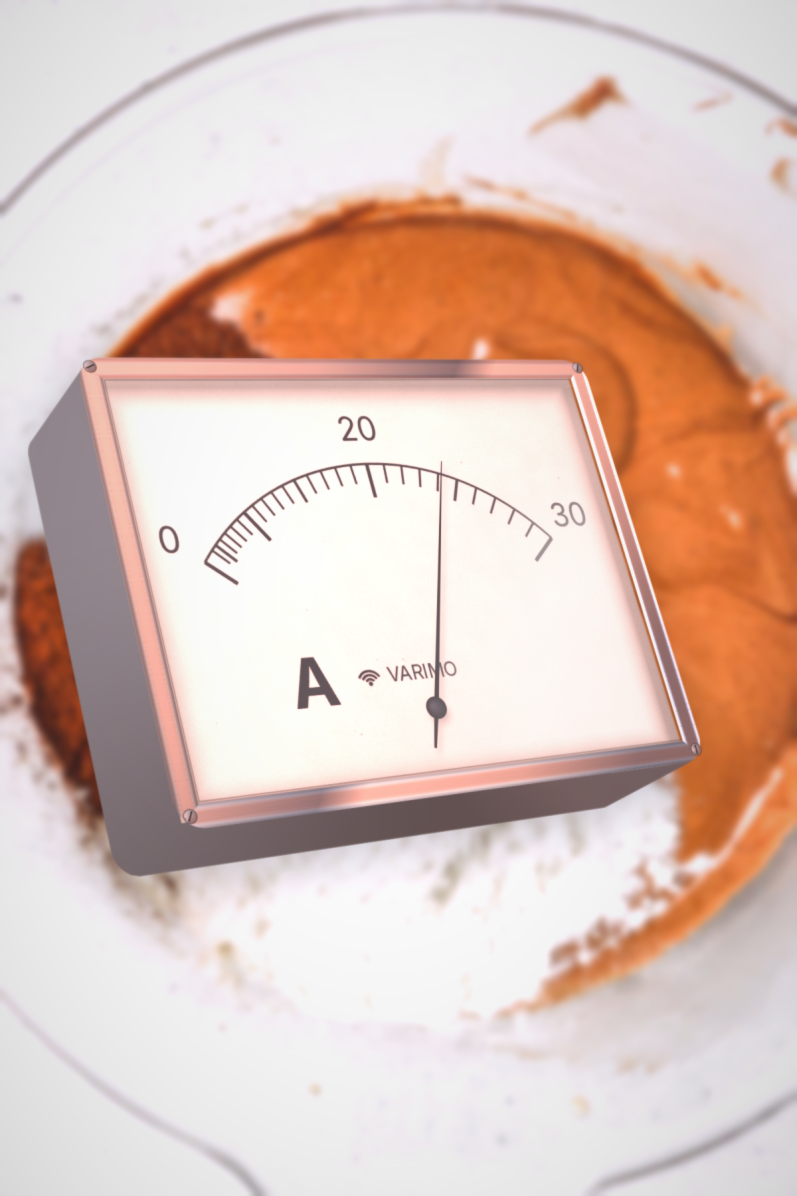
24 A
